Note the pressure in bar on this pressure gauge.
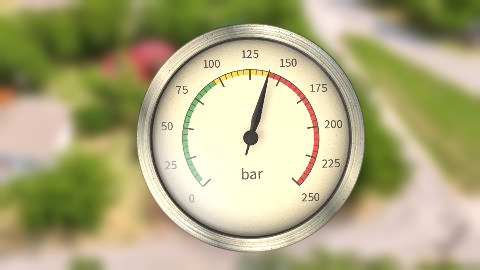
140 bar
